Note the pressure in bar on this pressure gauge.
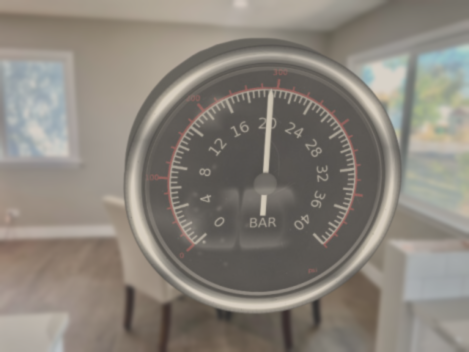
20 bar
